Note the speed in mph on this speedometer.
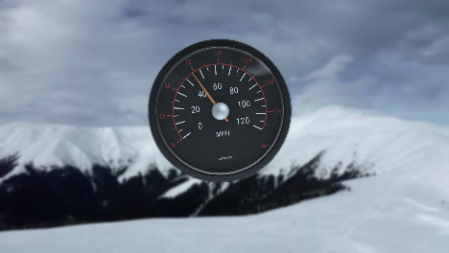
45 mph
